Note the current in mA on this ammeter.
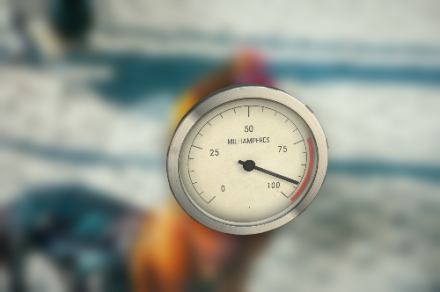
92.5 mA
